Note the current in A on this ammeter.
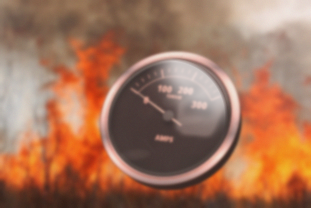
0 A
